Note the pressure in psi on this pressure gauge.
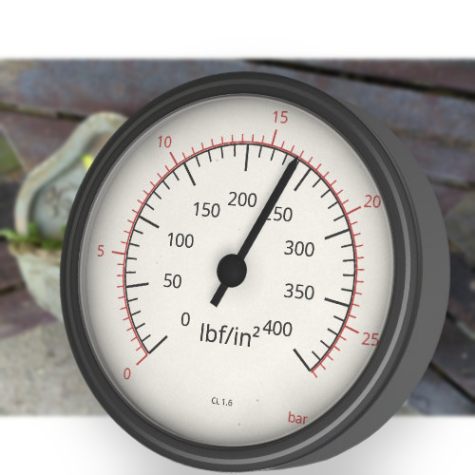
240 psi
